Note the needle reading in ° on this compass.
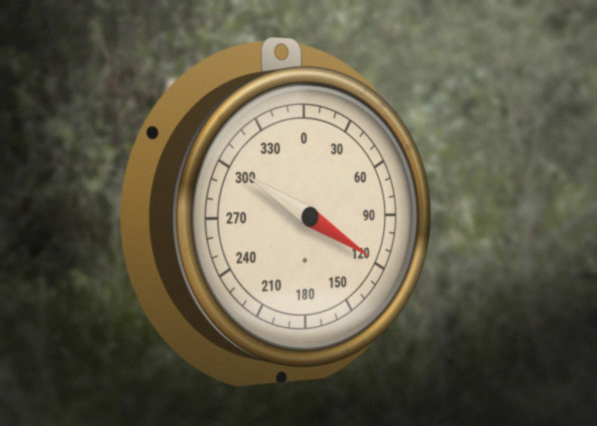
120 °
